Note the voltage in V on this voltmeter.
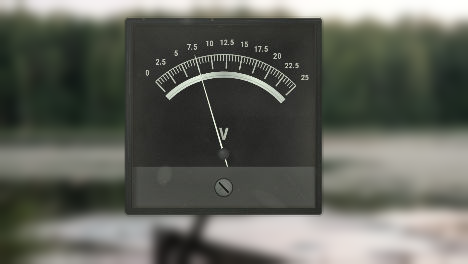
7.5 V
